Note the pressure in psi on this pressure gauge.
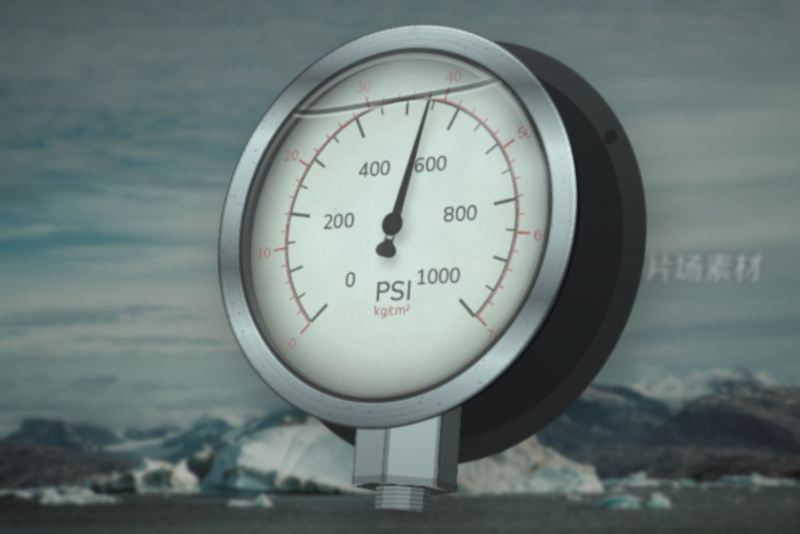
550 psi
